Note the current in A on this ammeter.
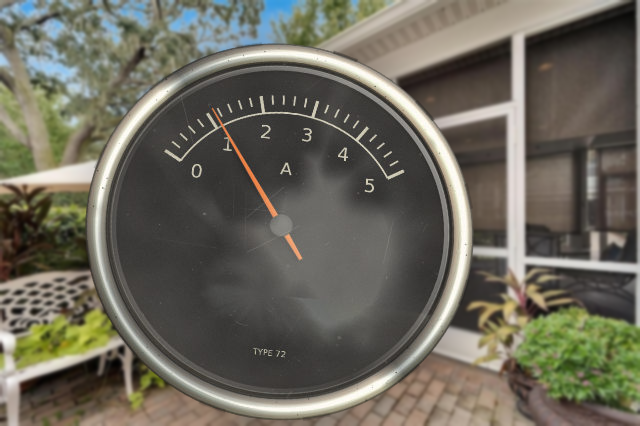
1.1 A
